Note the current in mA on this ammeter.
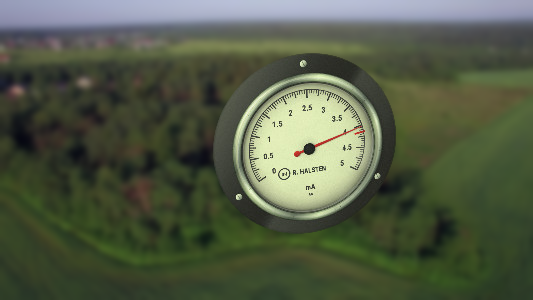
4 mA
